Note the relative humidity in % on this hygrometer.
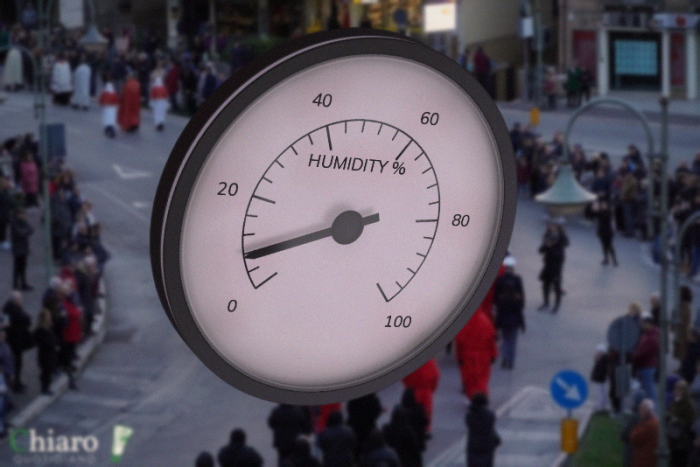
8 %
